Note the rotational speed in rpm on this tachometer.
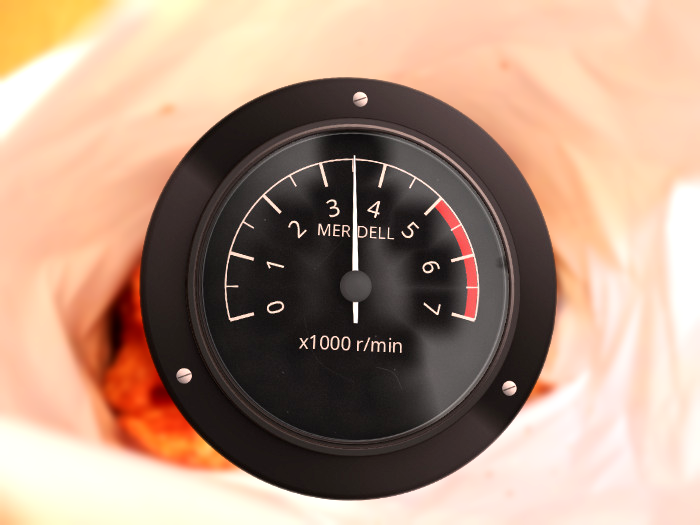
3500 rpm
